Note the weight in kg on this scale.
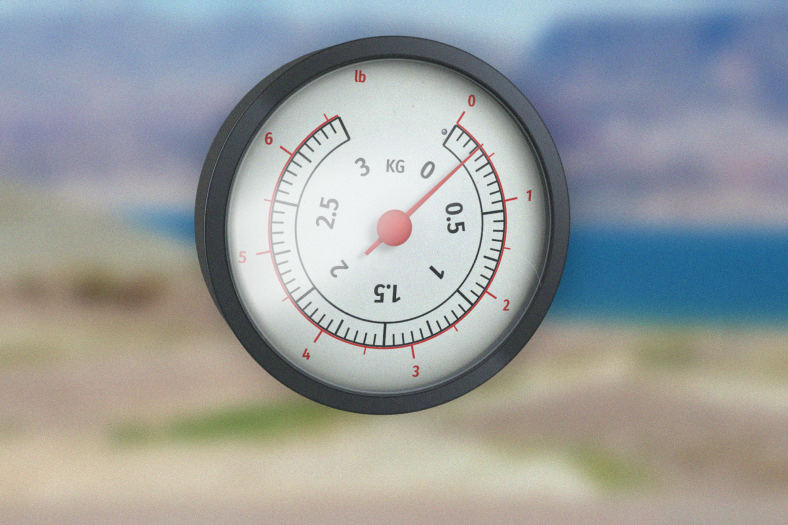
0.15 kg
